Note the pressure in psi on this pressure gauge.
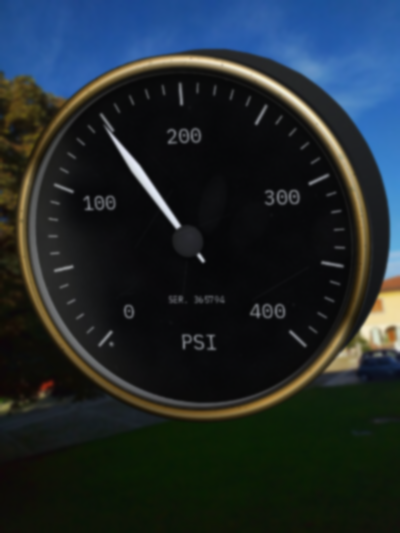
150 psi
